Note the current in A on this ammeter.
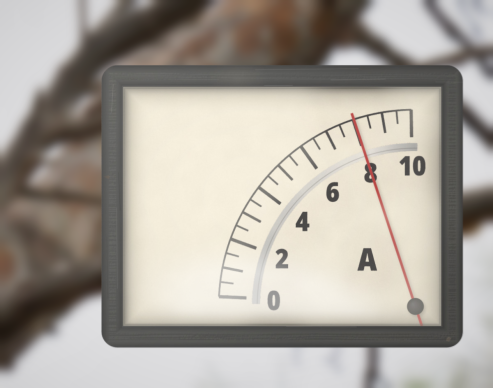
8 A
